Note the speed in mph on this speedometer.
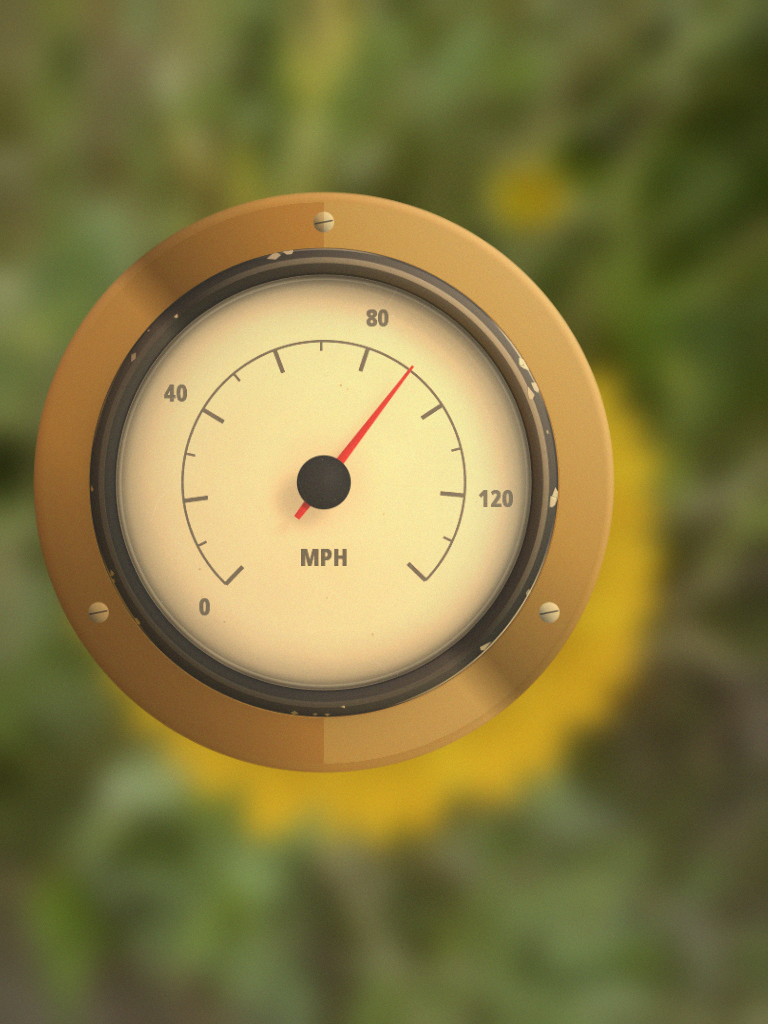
90 mph
